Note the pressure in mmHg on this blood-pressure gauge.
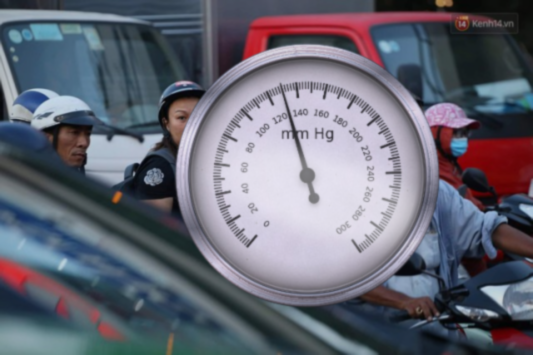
130 mmHg
